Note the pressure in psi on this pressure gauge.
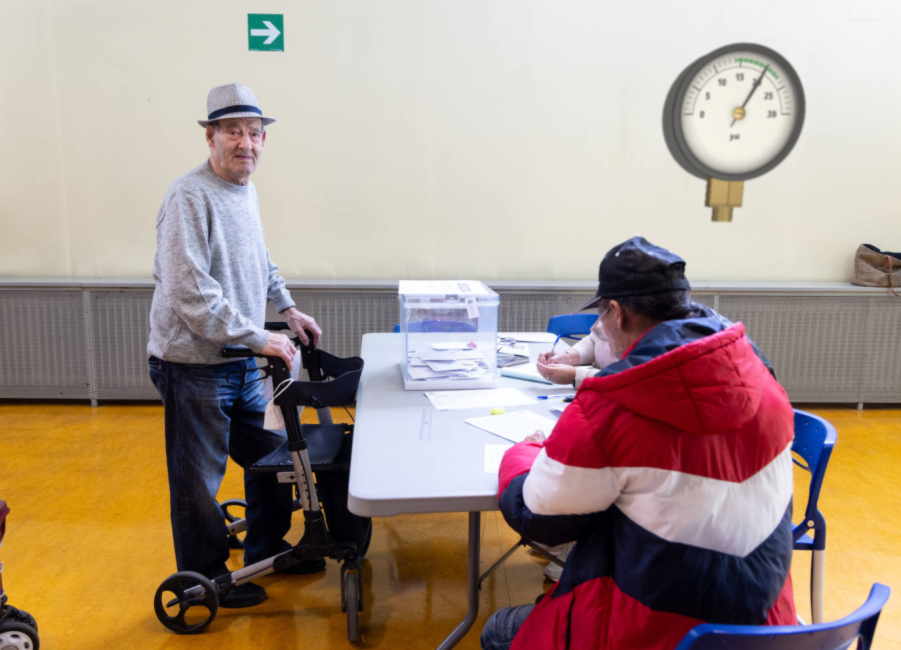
20 psi
